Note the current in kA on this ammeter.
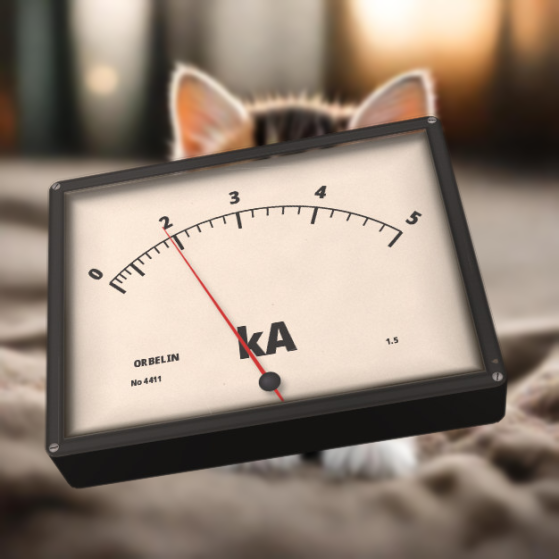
1.9 kA
